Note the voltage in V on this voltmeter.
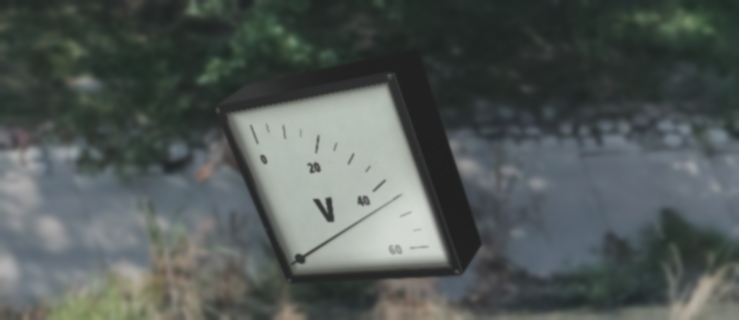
45 V
